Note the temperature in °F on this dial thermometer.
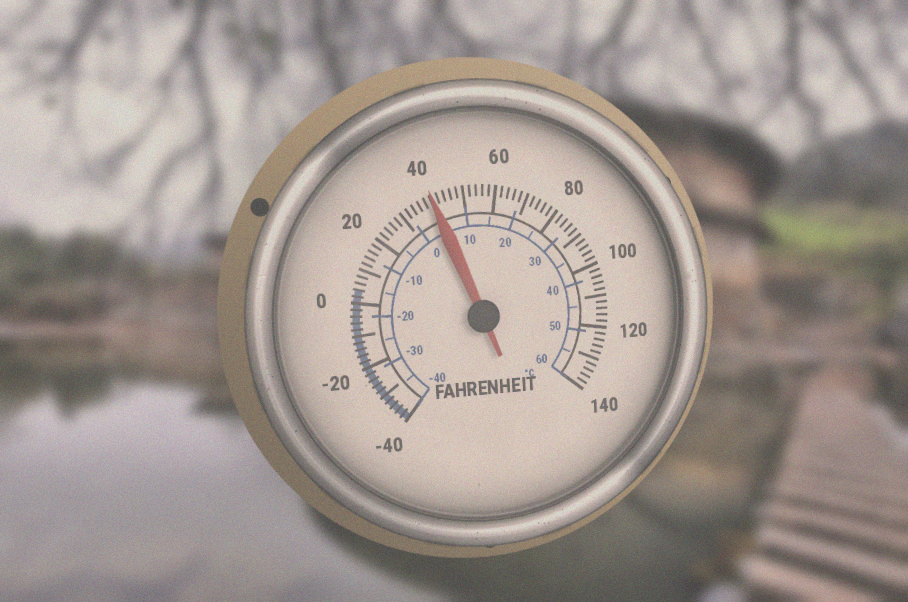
40 °F
